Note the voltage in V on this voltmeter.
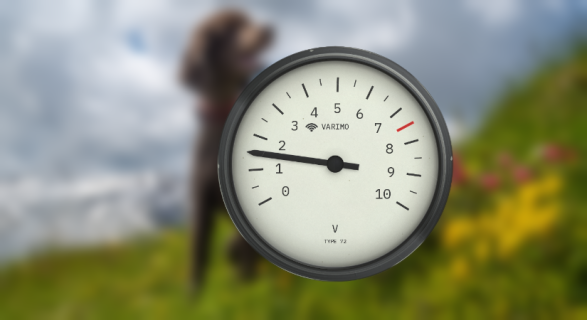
1.5 V
